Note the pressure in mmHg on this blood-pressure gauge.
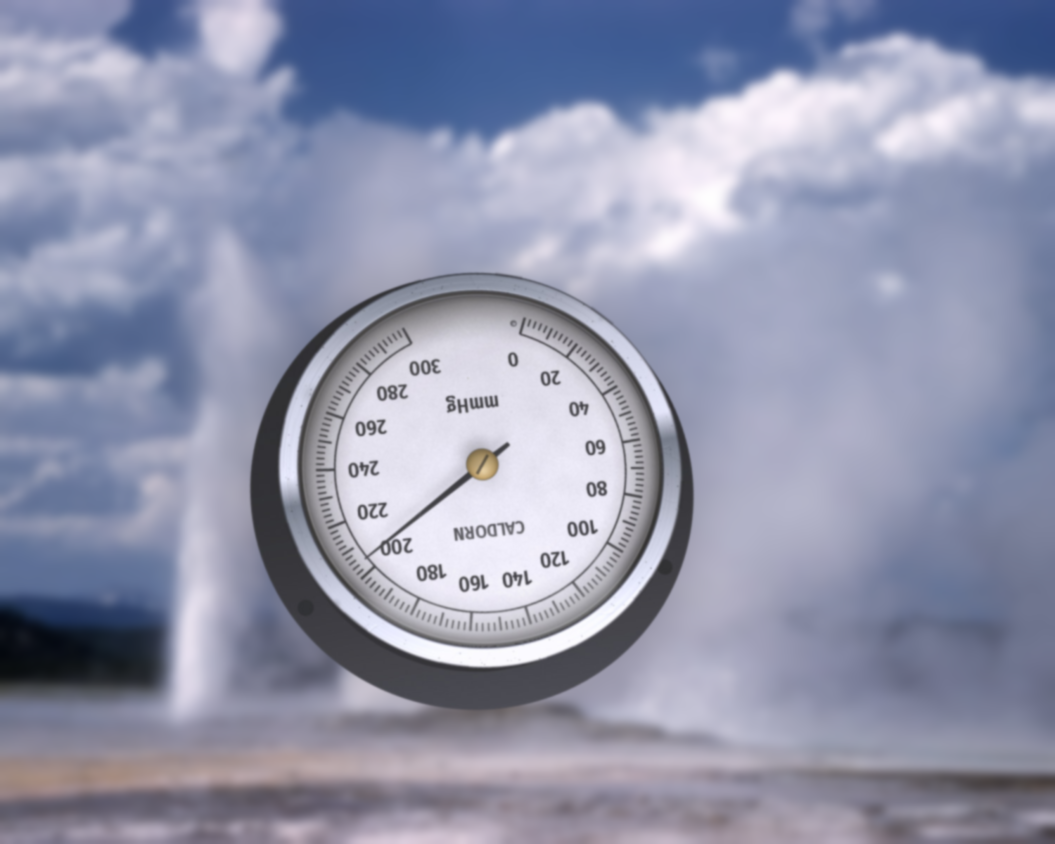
204 mmHg
